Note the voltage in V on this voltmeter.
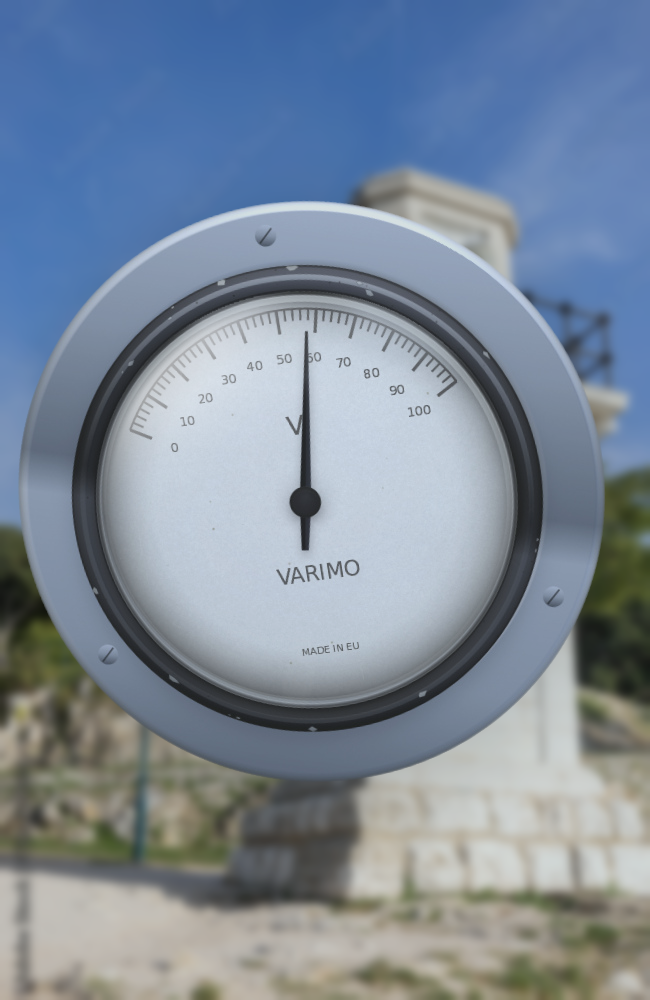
58 V
